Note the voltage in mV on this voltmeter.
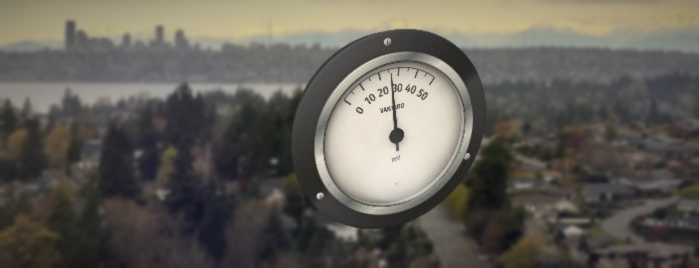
25 mV
